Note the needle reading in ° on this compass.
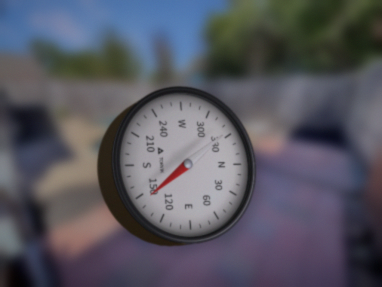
145 °
